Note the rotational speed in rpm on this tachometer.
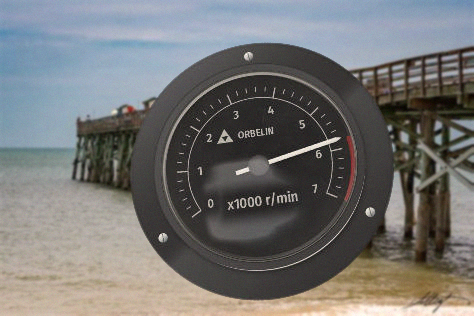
5800 rpm
